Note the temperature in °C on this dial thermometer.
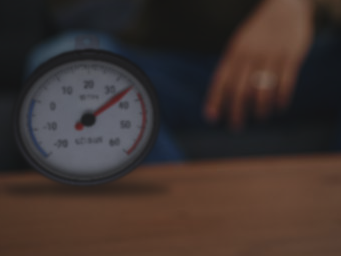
35 °C
